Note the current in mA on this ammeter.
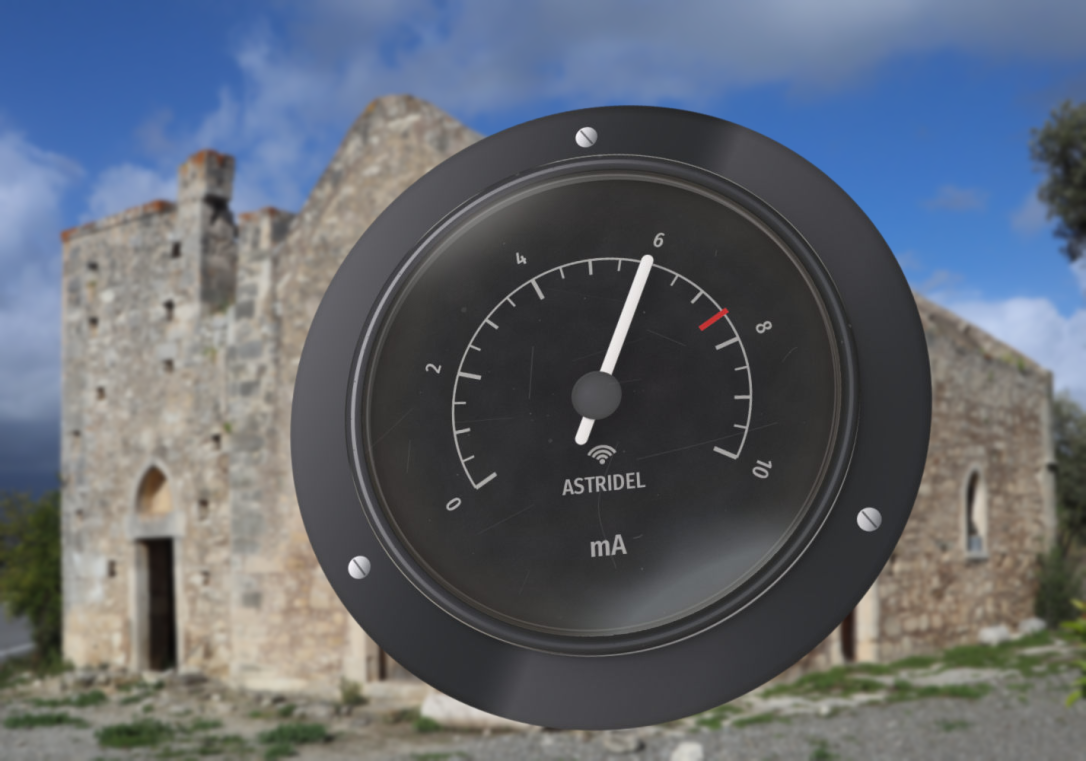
6 mA
